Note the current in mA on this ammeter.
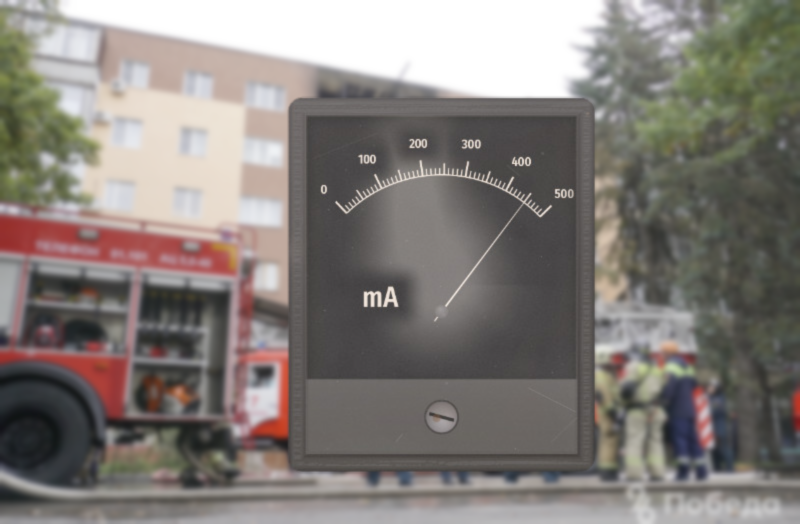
450 mA
